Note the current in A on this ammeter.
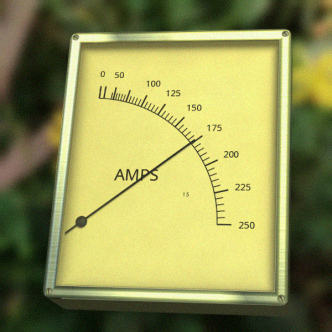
175 A
